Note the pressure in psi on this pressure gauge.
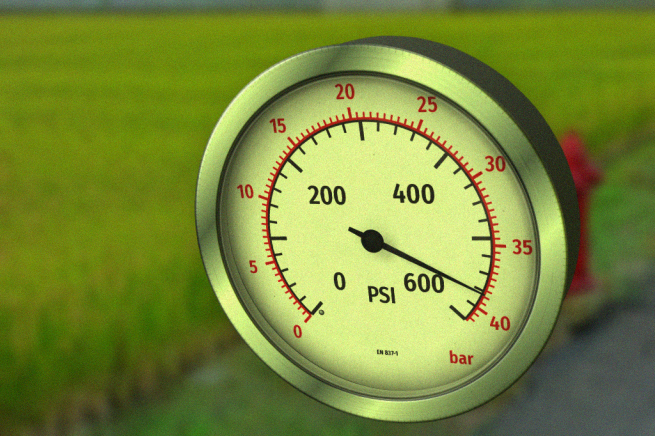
560 psi
